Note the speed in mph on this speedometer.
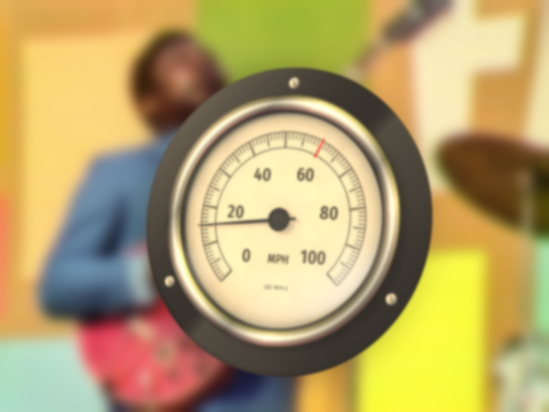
15 mph
